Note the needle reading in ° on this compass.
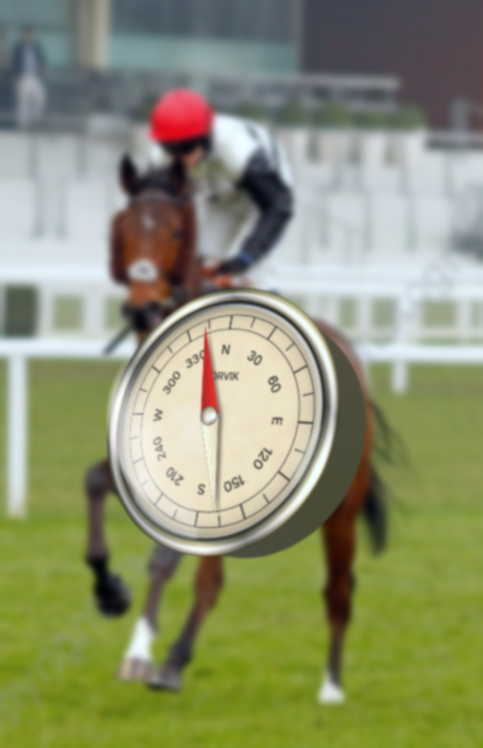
345 °
